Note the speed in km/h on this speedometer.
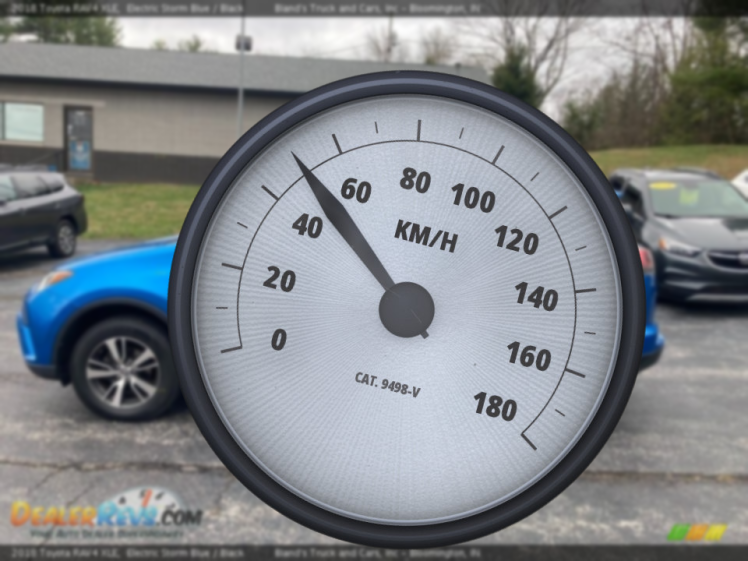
50 km/h
